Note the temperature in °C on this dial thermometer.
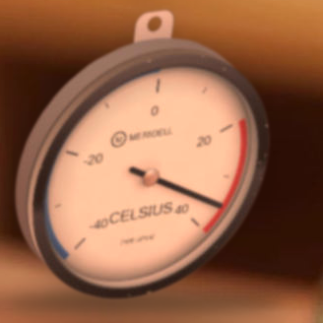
35 °C
